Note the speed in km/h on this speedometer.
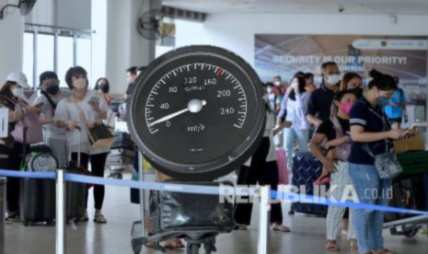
10 km/h
